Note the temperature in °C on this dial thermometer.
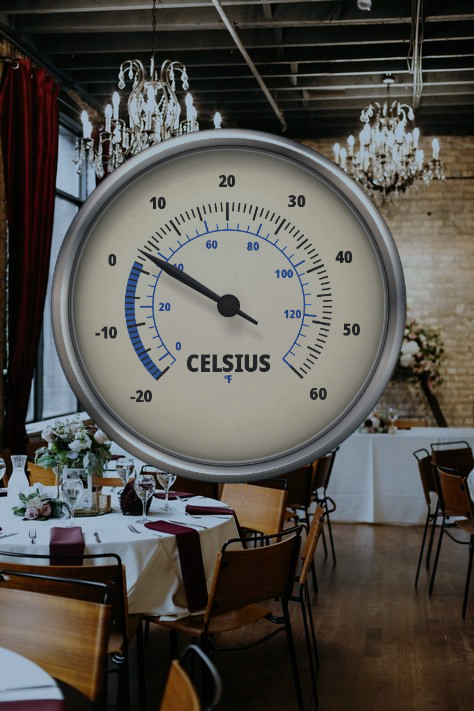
3 °C
